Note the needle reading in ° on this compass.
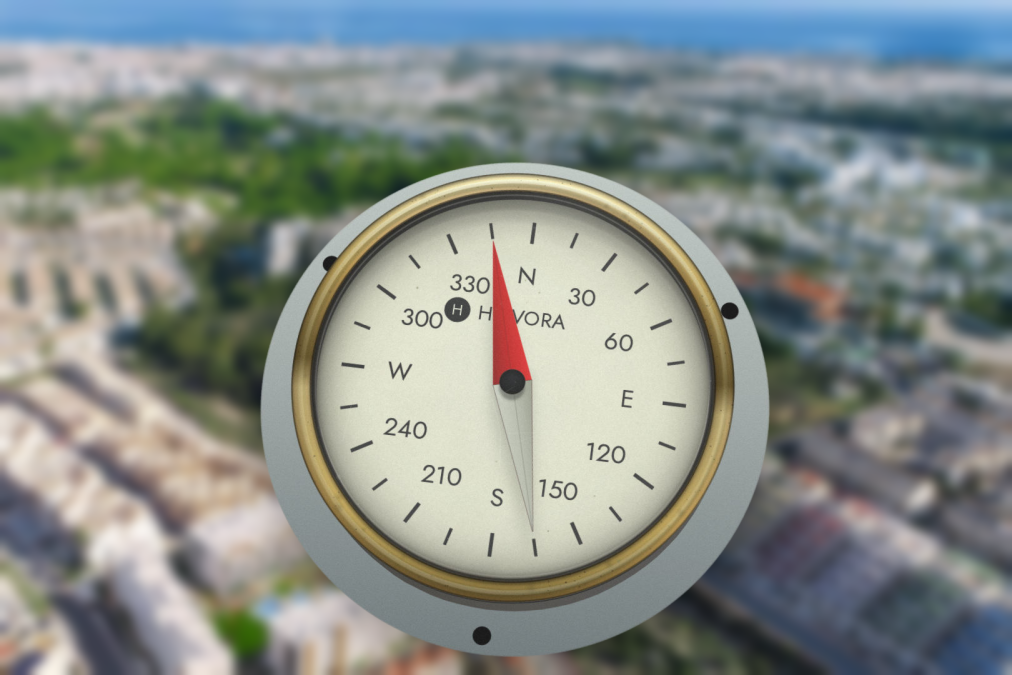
345 °
